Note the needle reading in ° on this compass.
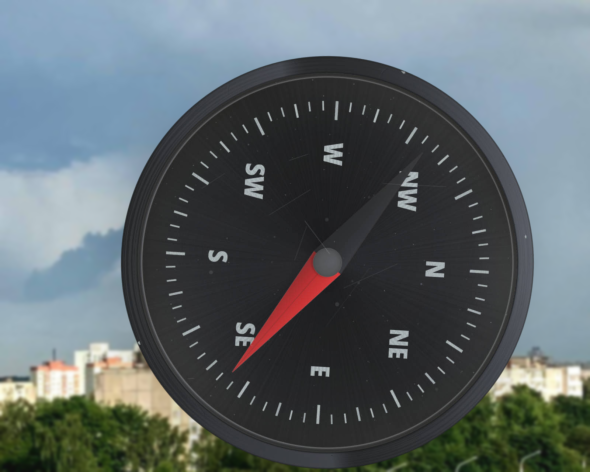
127.5 °
